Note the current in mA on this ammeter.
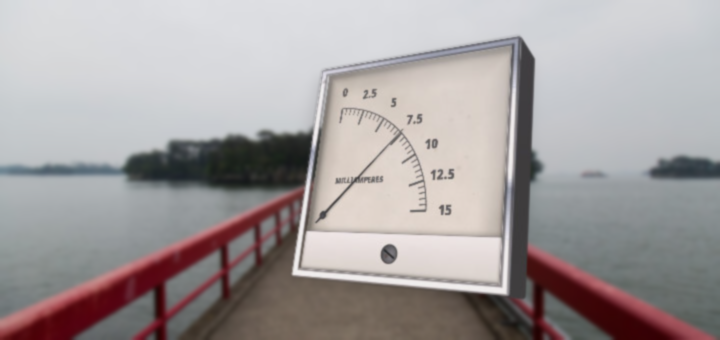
7.5 mA
